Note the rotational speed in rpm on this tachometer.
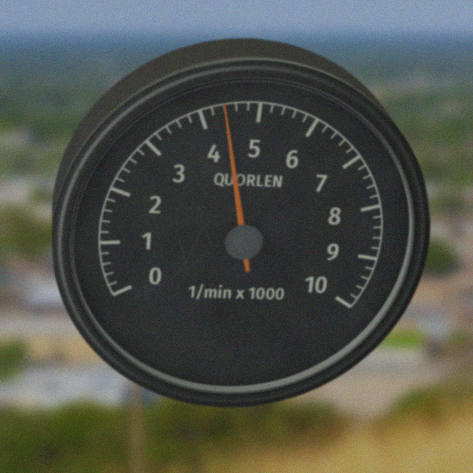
4400 rpm
